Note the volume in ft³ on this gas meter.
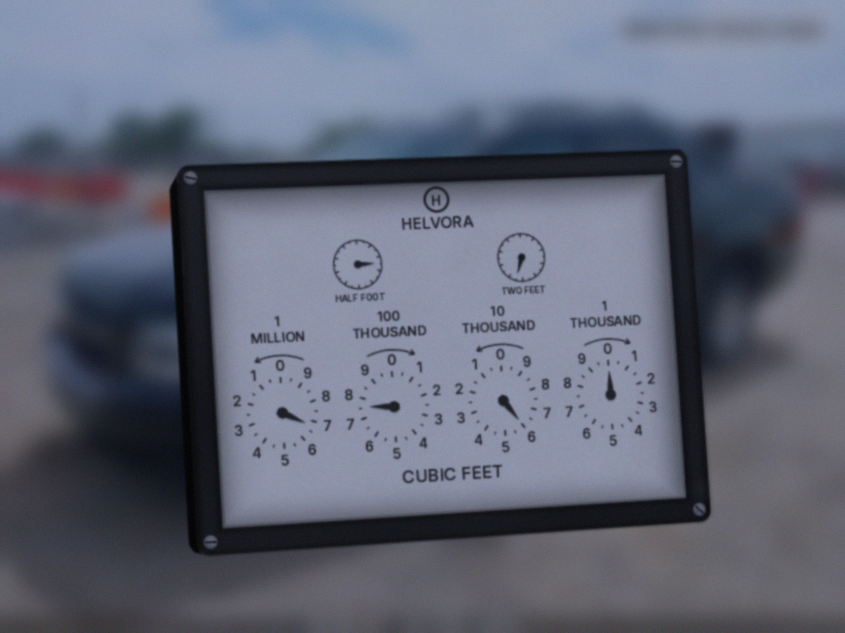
676000 ft³
